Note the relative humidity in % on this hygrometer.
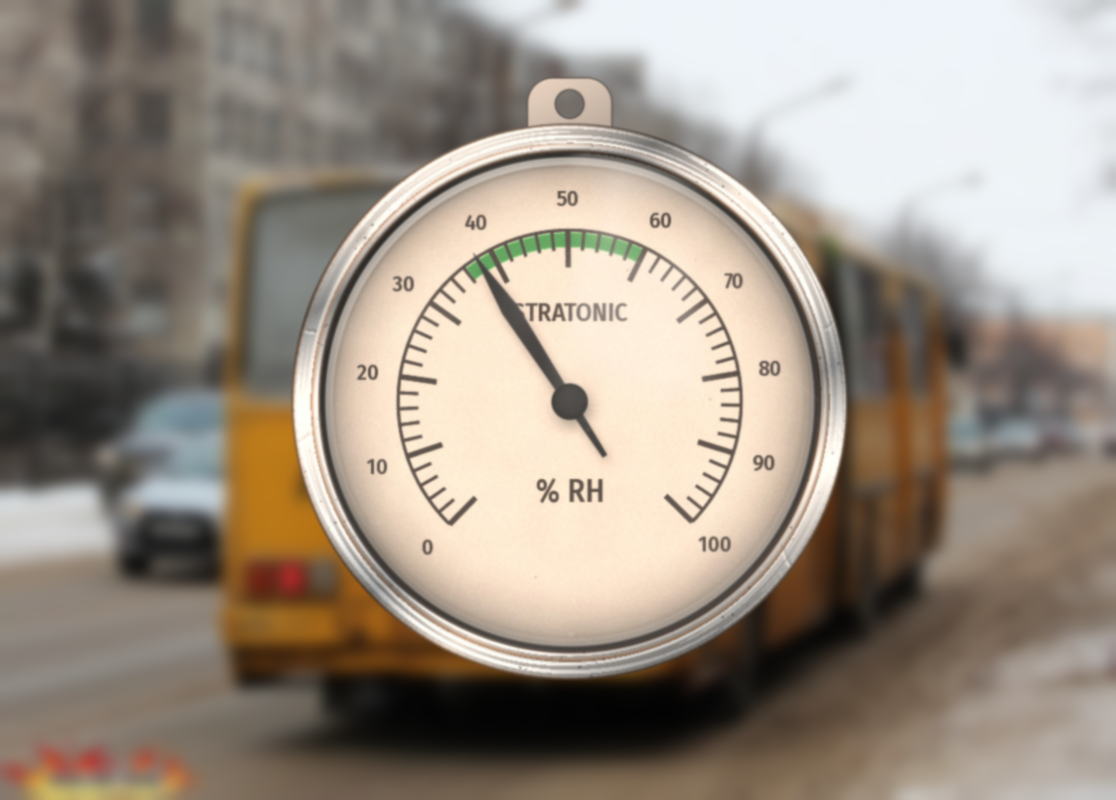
38 %
